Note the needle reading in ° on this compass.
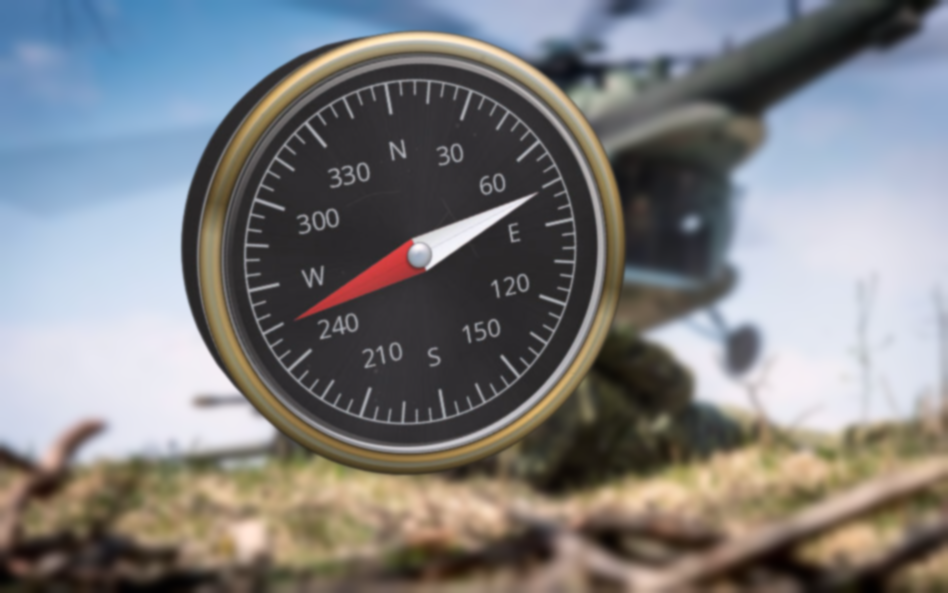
255 °
